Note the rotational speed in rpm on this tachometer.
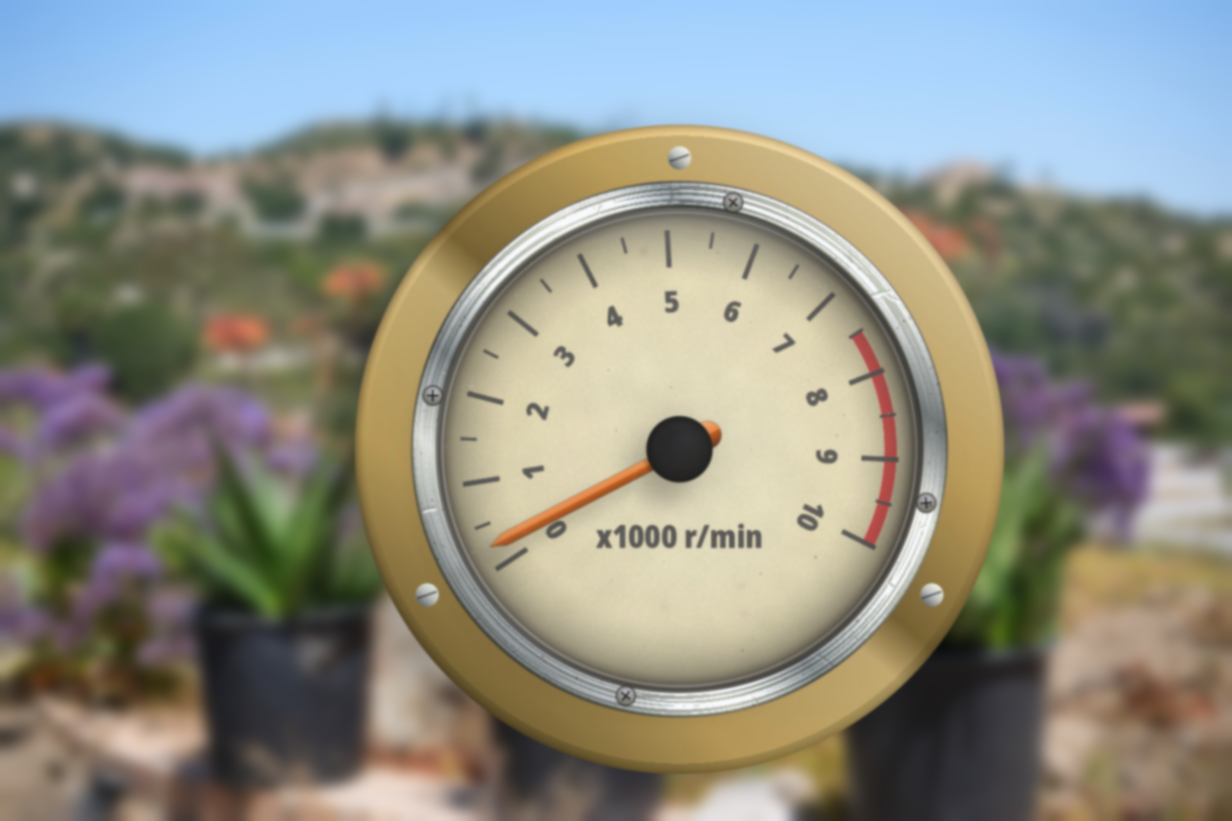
250 rpm
